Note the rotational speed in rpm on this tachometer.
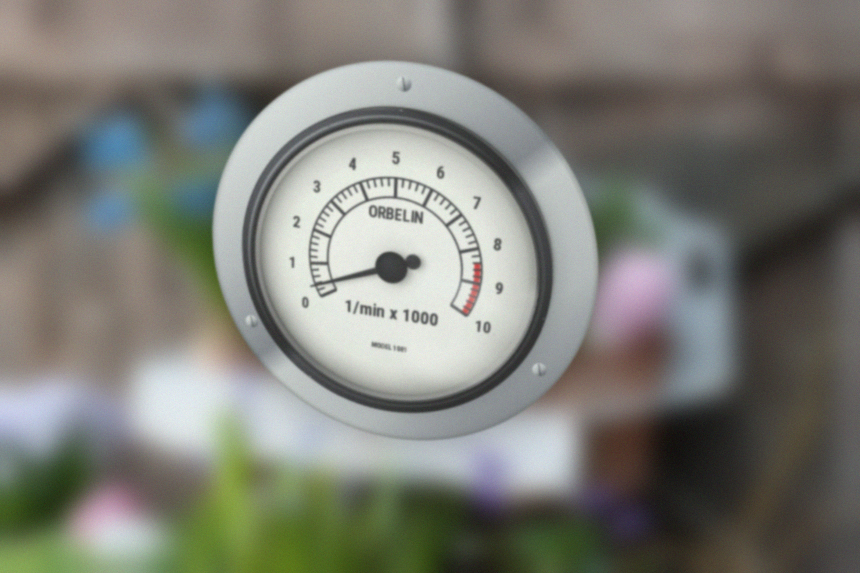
400 rpm
